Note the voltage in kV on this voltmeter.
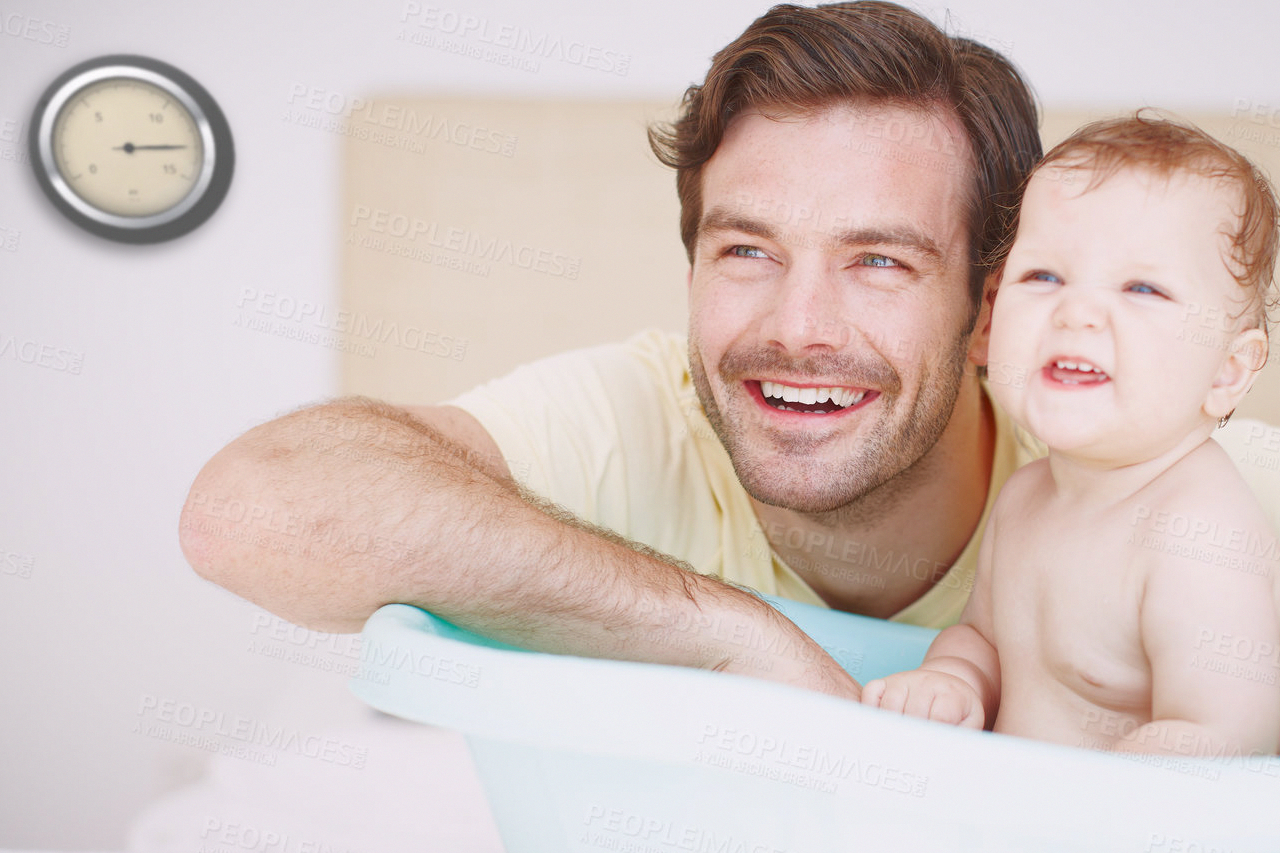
13 kV
